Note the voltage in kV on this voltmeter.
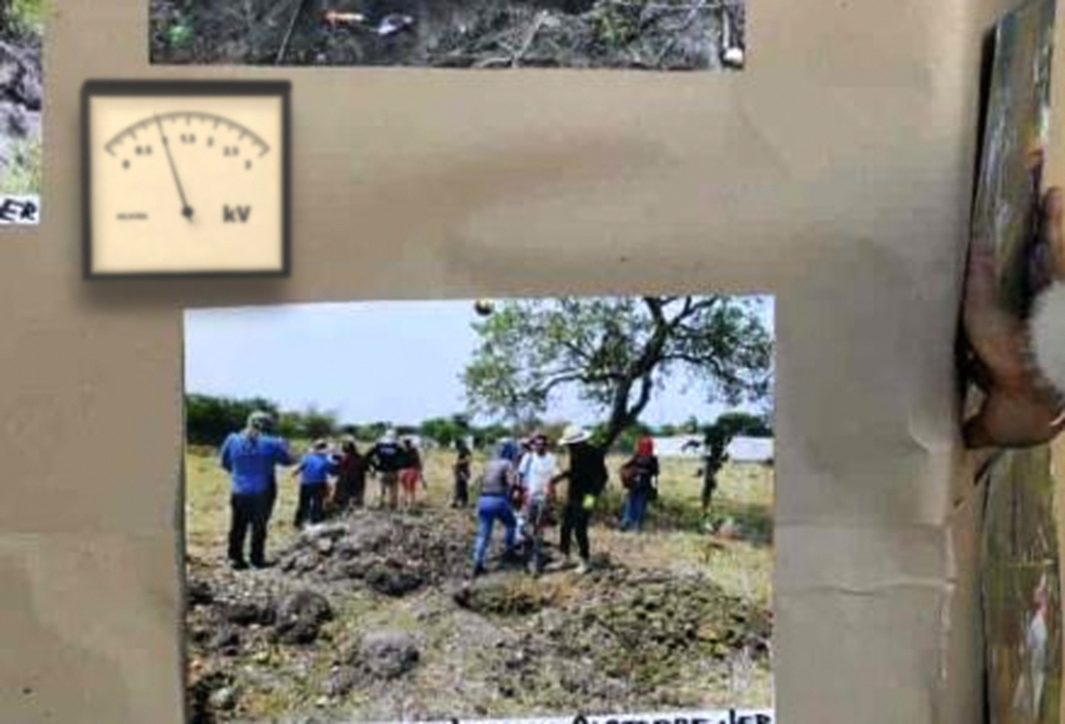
1 kV
